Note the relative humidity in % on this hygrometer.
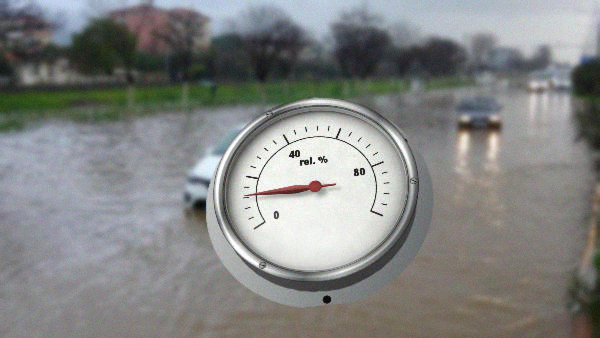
12 %
